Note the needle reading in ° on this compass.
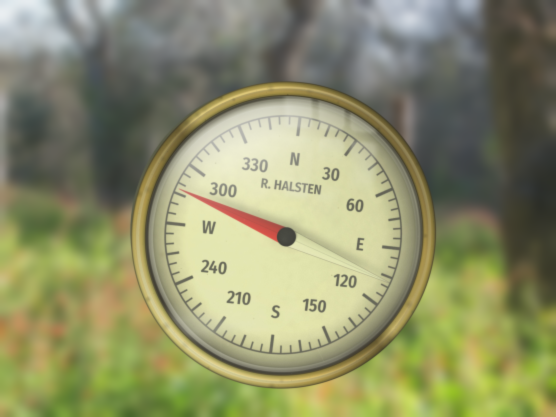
287.5 °
